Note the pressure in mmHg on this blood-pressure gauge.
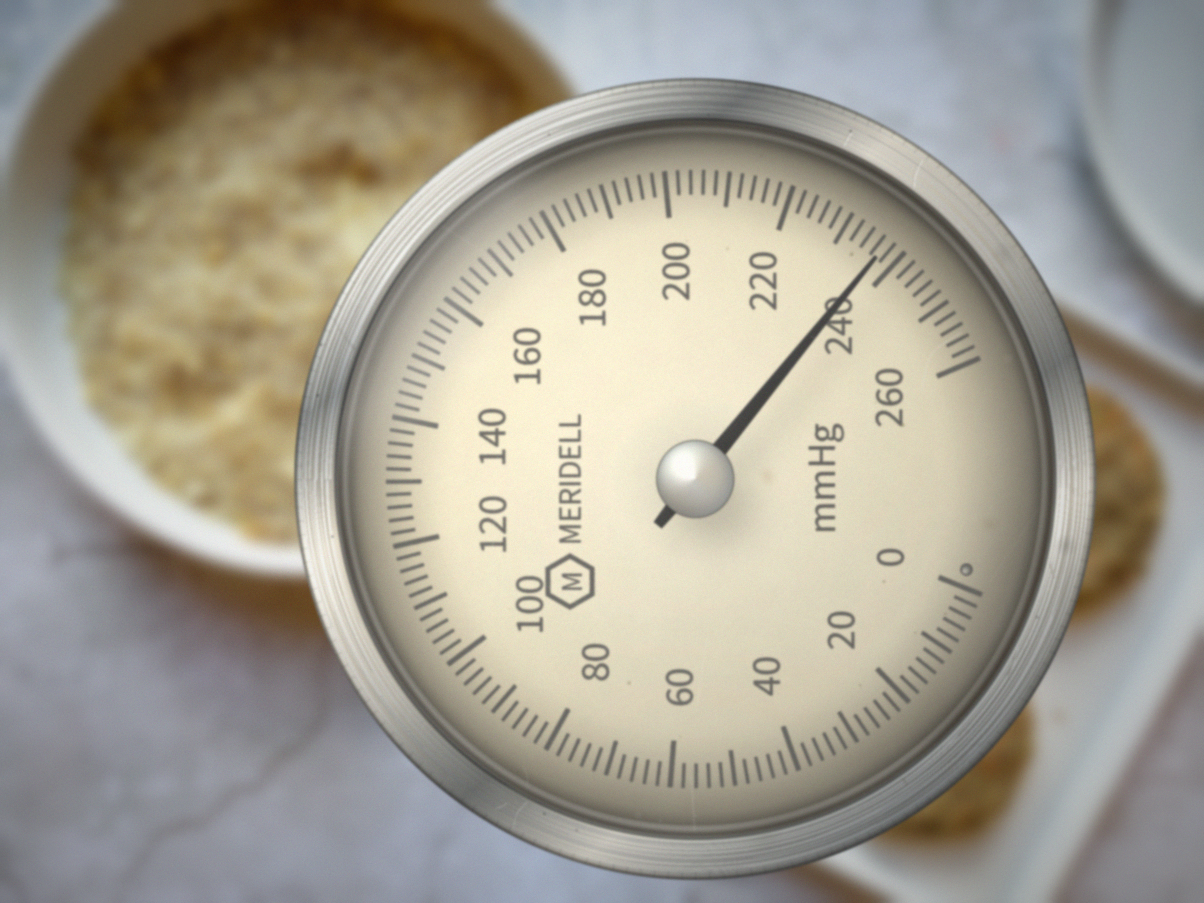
237 mmHg
